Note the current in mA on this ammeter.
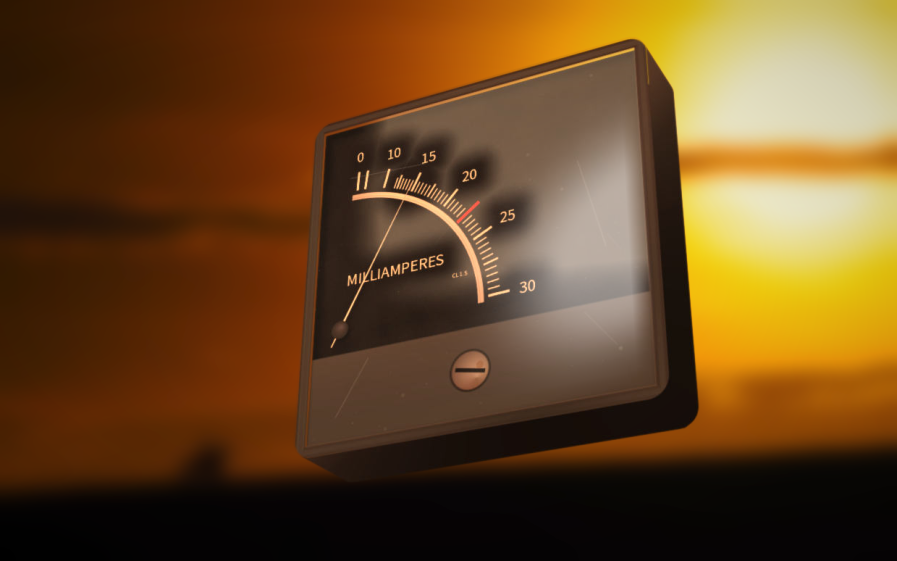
15 mA
